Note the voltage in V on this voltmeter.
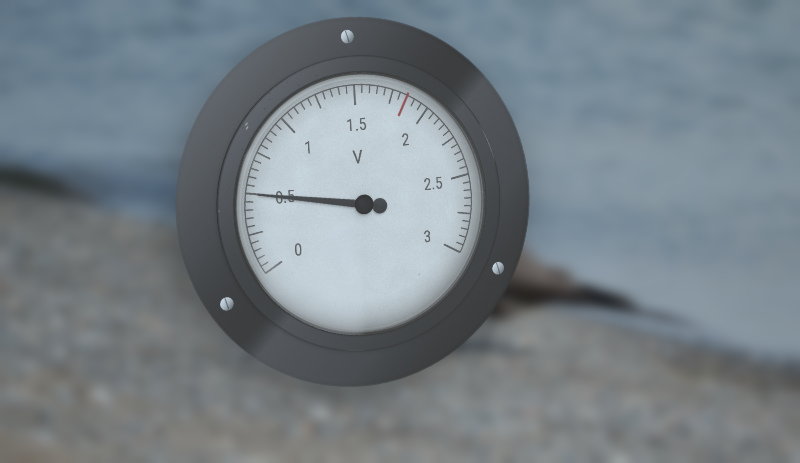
0.5 V
